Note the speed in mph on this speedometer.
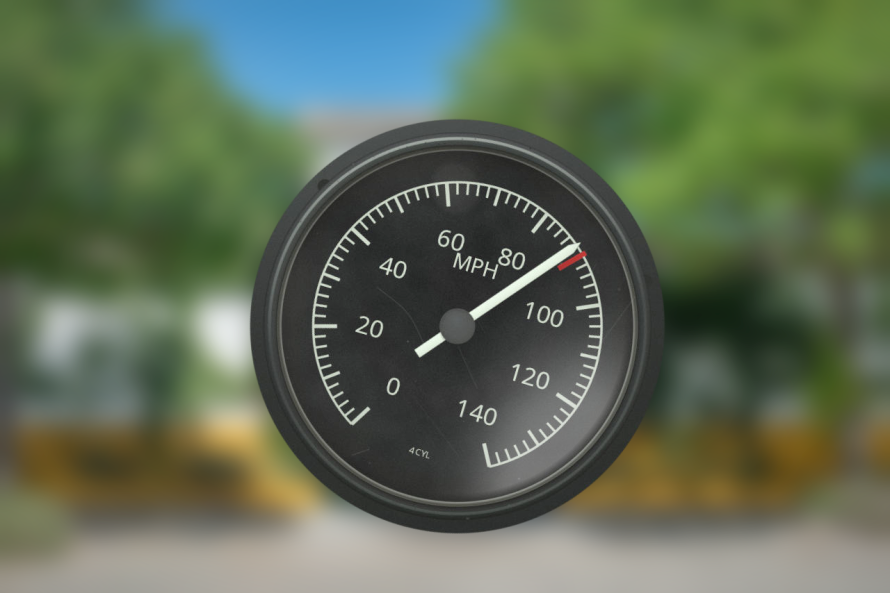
88 mph
